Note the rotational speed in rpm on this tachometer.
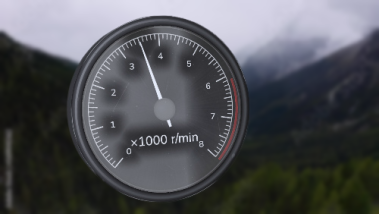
3500 rpm
